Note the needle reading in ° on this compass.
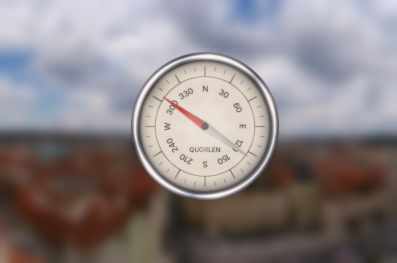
305 °
